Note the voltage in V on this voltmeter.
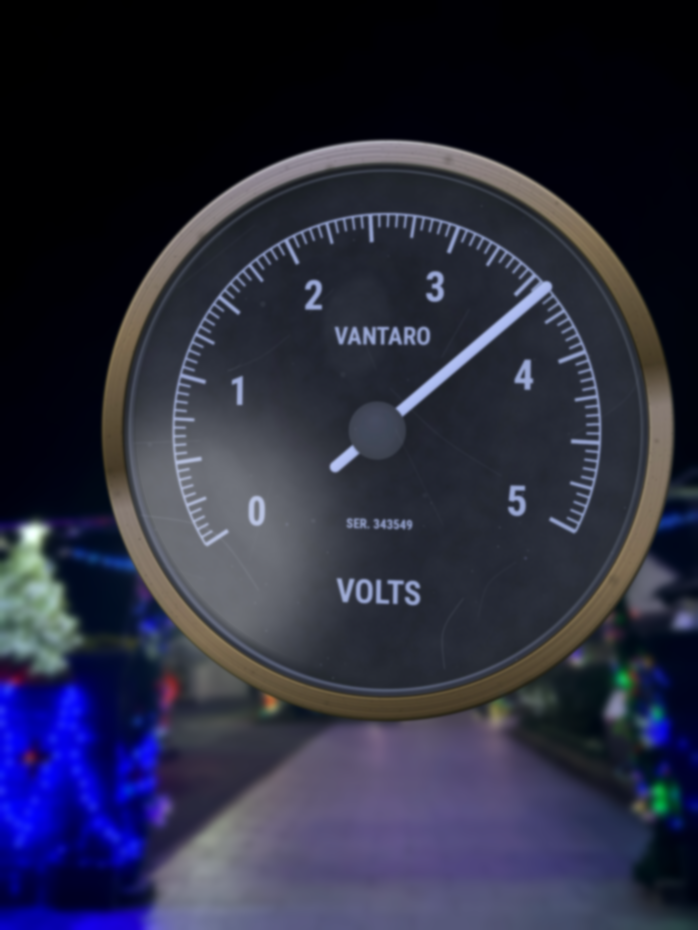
3.6 V
